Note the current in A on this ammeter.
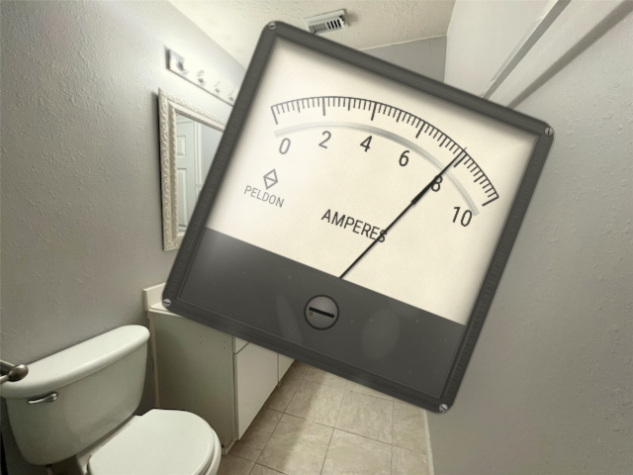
7.8 A
